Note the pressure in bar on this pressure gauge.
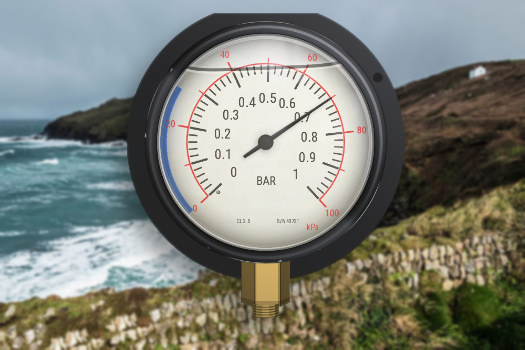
0.7 bar
